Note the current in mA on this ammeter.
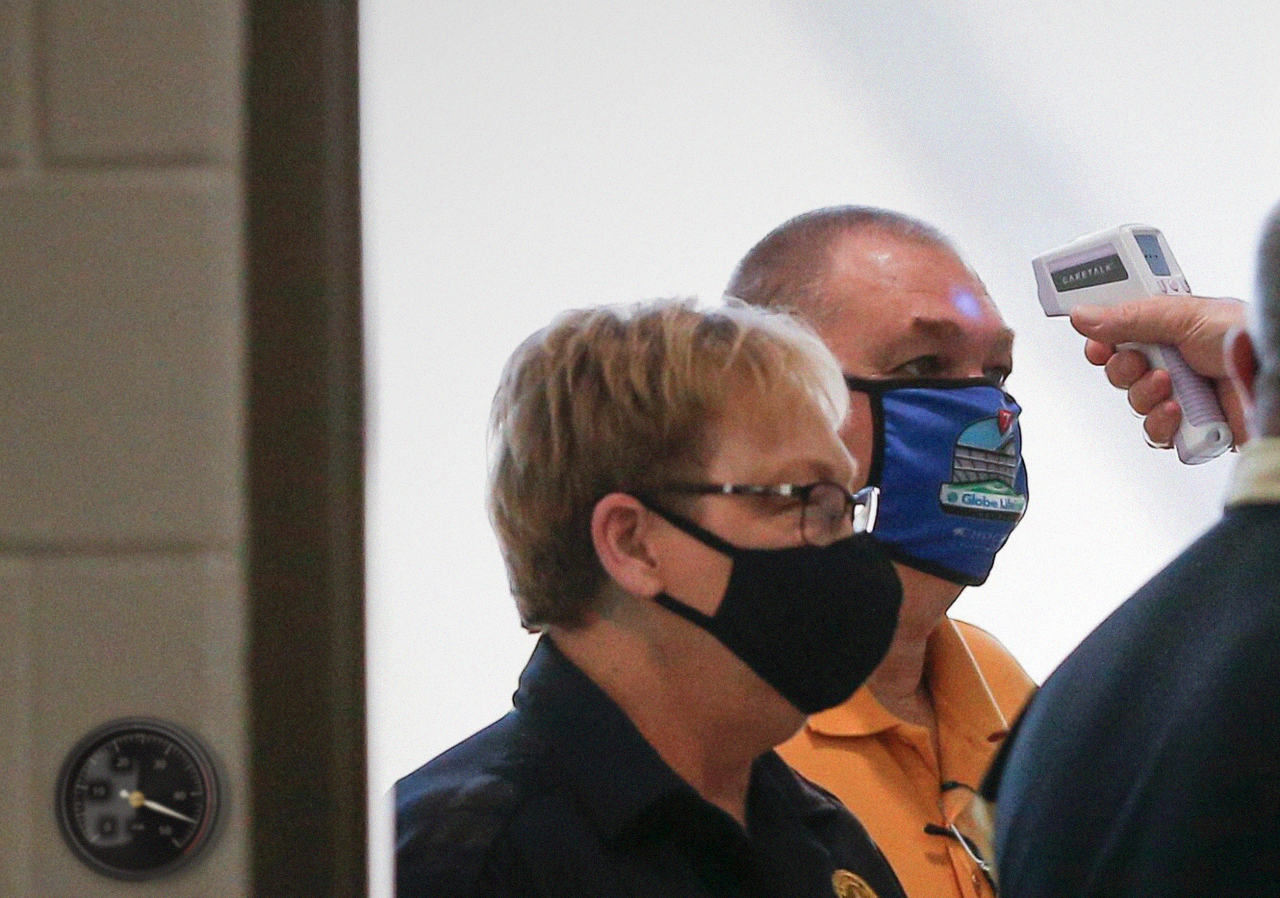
45 mA
